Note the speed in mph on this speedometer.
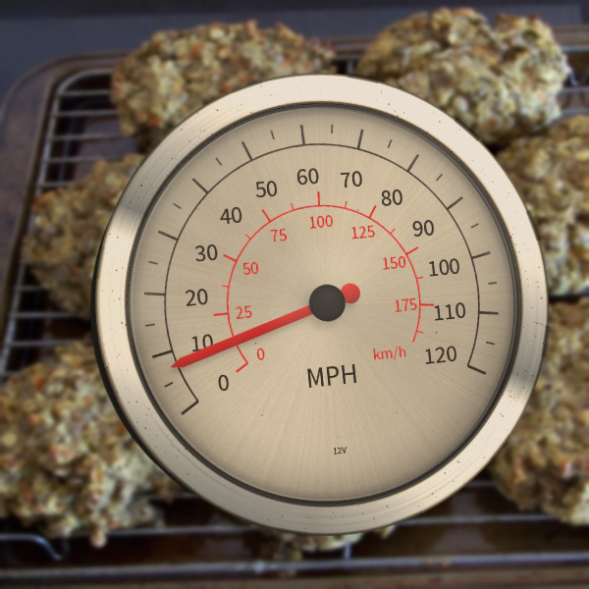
7.5 mph
